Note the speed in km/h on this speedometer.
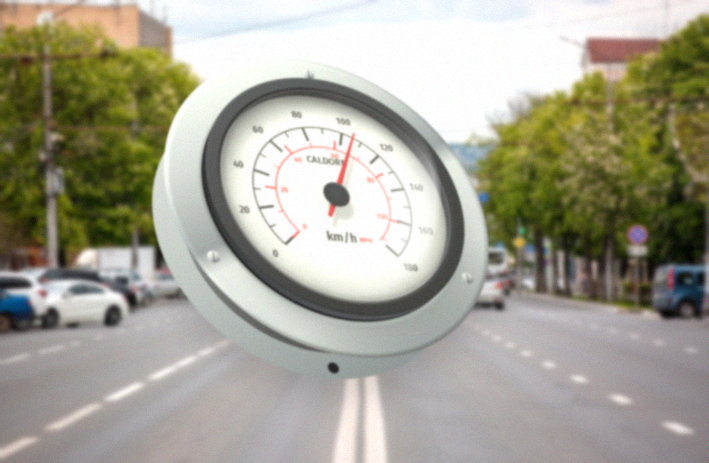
105 km/h
